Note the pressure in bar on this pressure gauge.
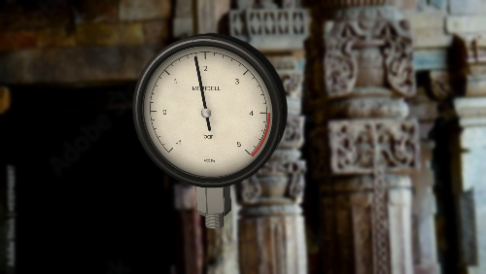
1.8 bar
